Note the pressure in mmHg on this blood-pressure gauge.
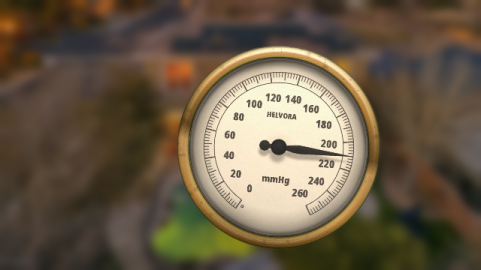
210 mmHg
